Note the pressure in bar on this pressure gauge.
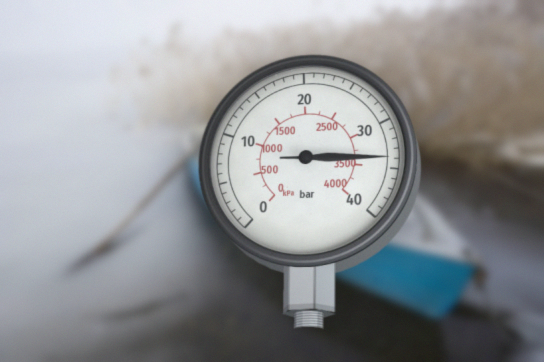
34 bar
